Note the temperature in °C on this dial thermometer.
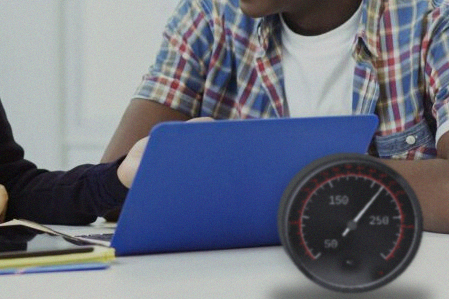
210 °C
